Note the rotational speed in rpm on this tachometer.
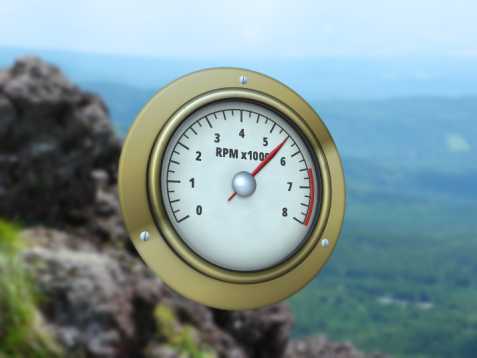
5500 rpm
